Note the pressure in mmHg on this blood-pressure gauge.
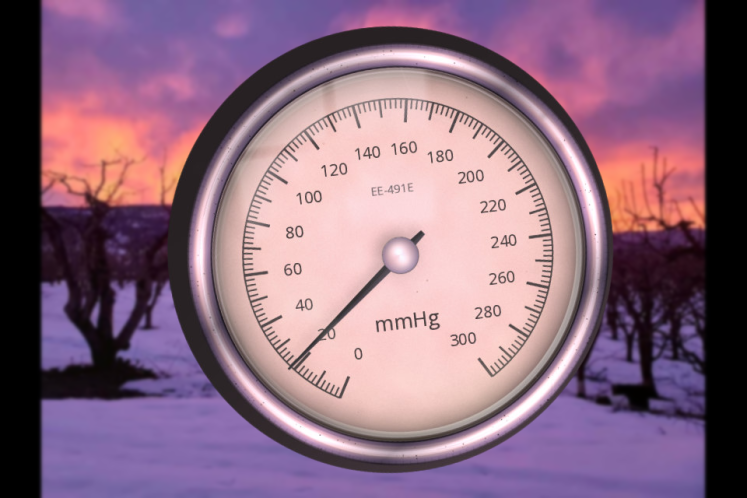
22 mmHg
